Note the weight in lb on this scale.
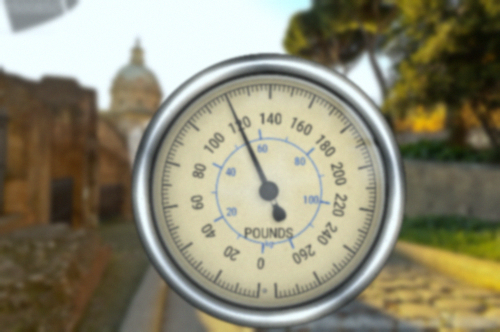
120 lb
